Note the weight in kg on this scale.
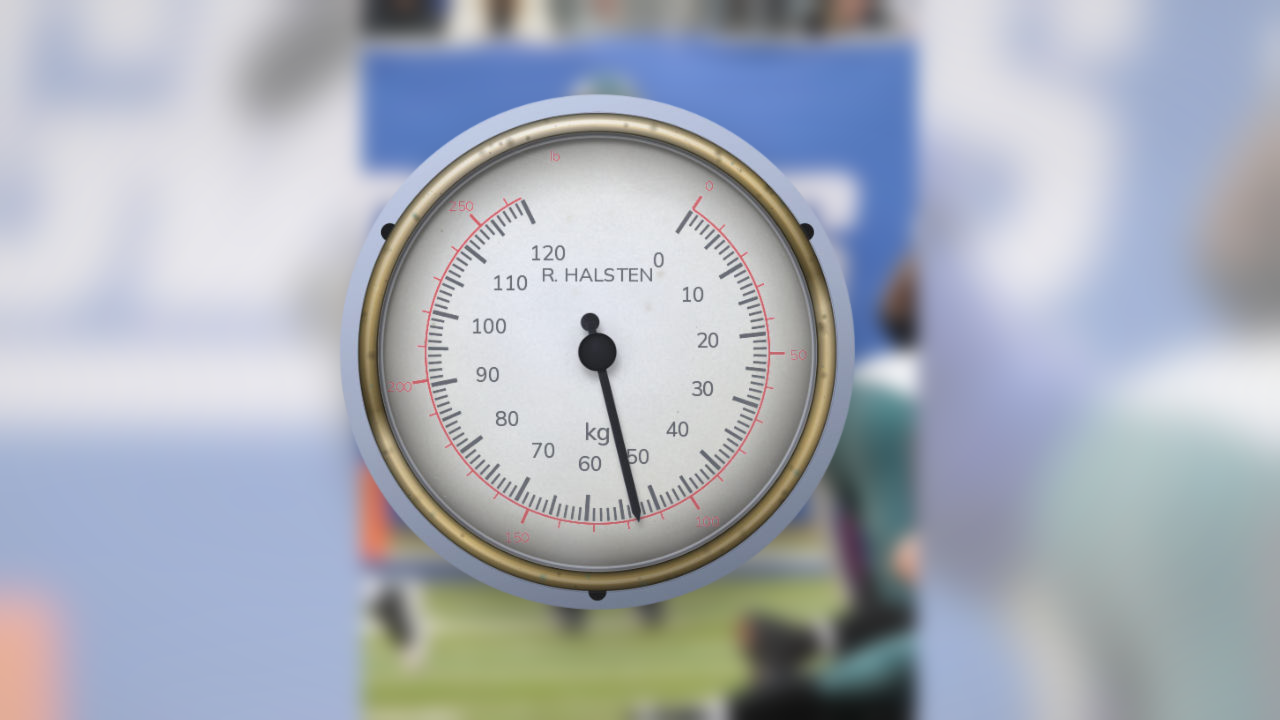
53 kg
